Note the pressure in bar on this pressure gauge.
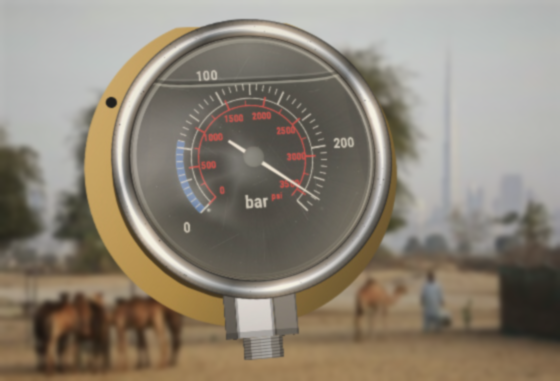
240 bar
